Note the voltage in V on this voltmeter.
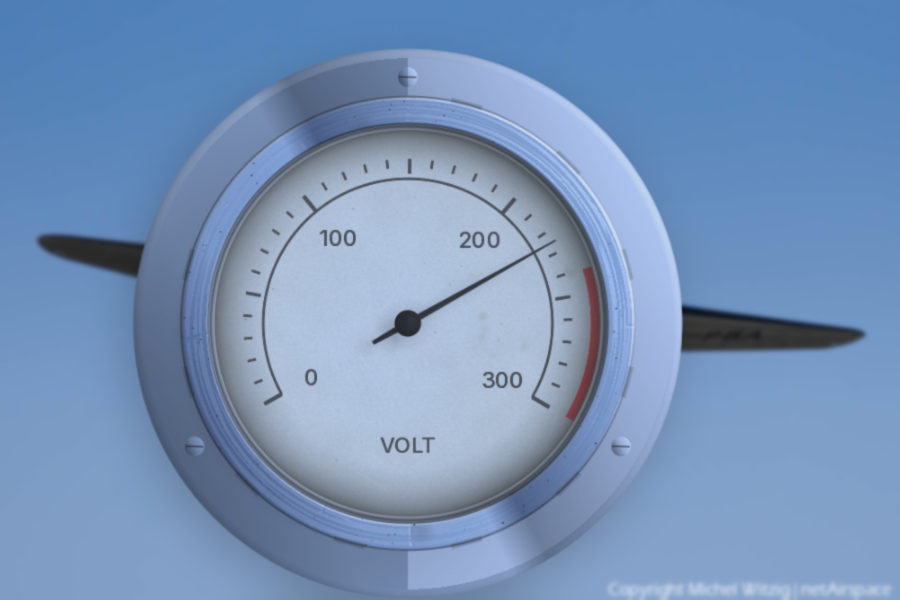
225 V
